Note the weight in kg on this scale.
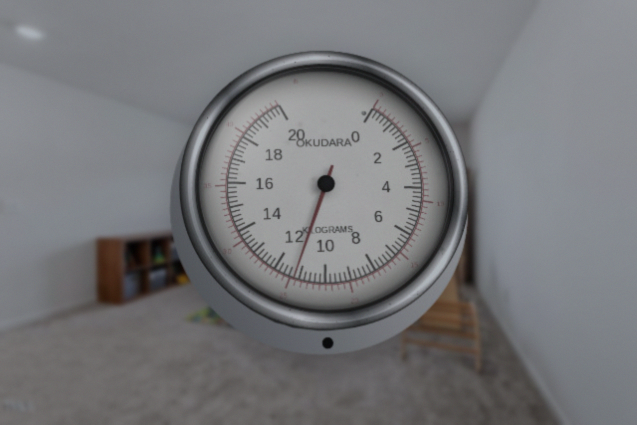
11.2 kg
